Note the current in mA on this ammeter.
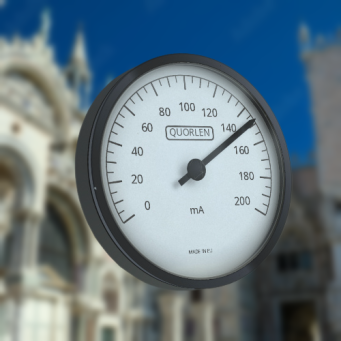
147.5 mA
